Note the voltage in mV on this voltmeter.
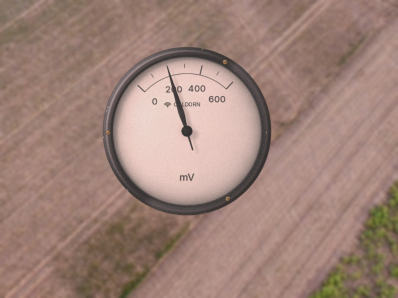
200 mV
